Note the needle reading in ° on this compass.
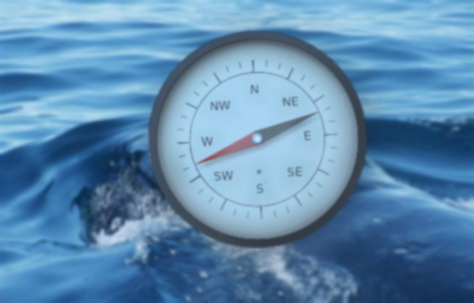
250 °
